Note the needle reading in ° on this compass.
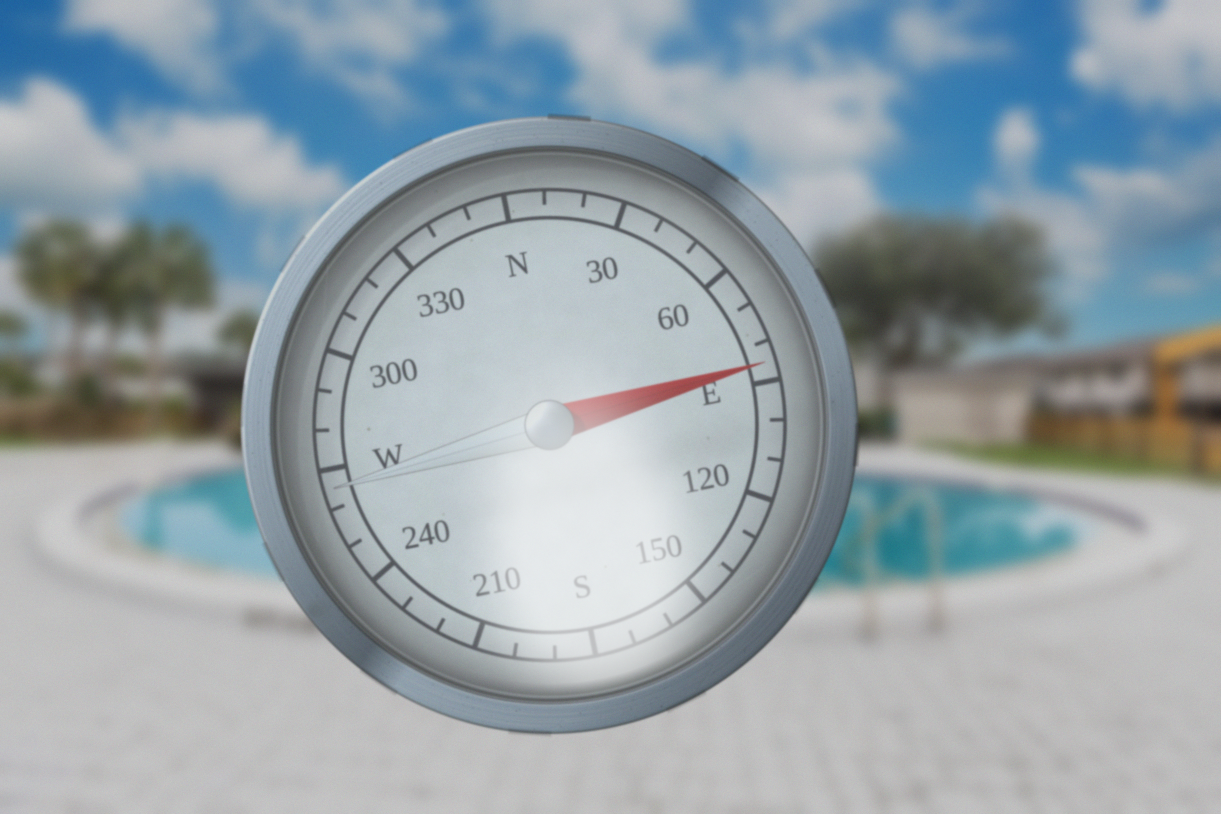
85 °
